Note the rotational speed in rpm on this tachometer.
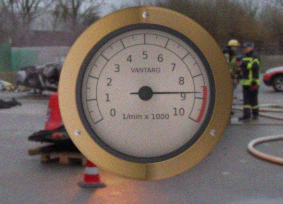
8750 rpm
